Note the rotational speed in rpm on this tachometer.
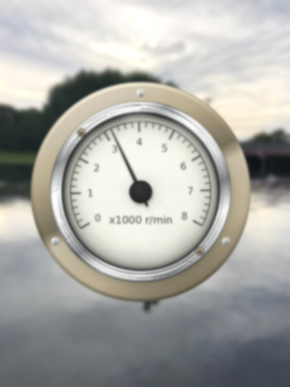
3200 rpm
